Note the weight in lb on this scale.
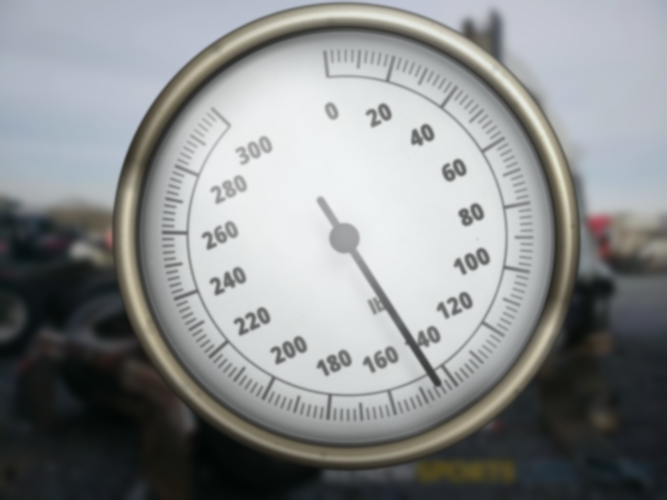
144 lb
